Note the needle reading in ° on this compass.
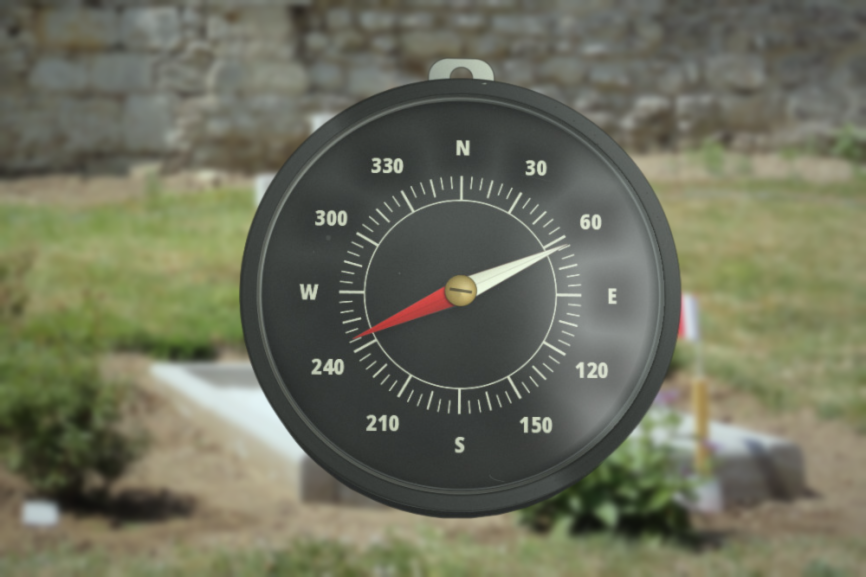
245 °
